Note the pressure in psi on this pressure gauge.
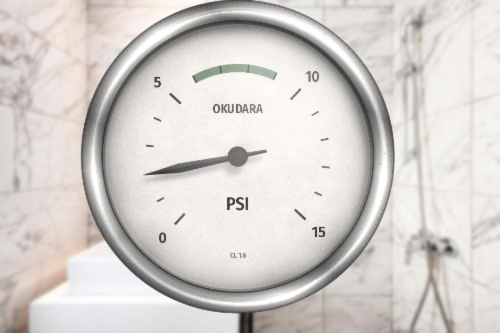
2 psi
